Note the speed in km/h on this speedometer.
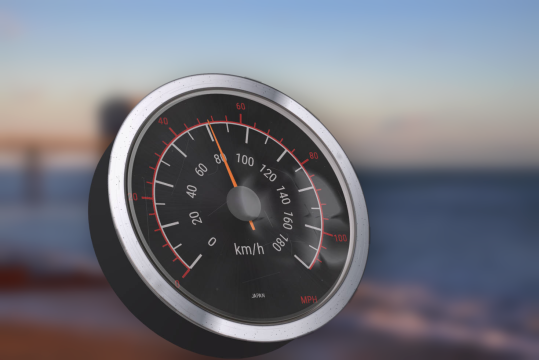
80 km/h
